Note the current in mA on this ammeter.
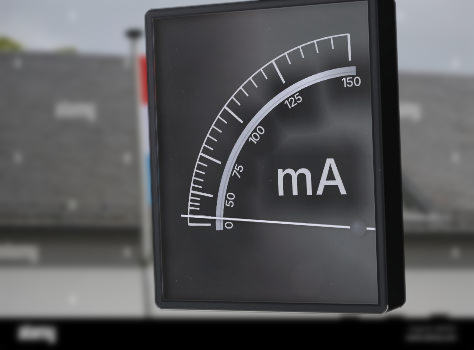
25 mA
